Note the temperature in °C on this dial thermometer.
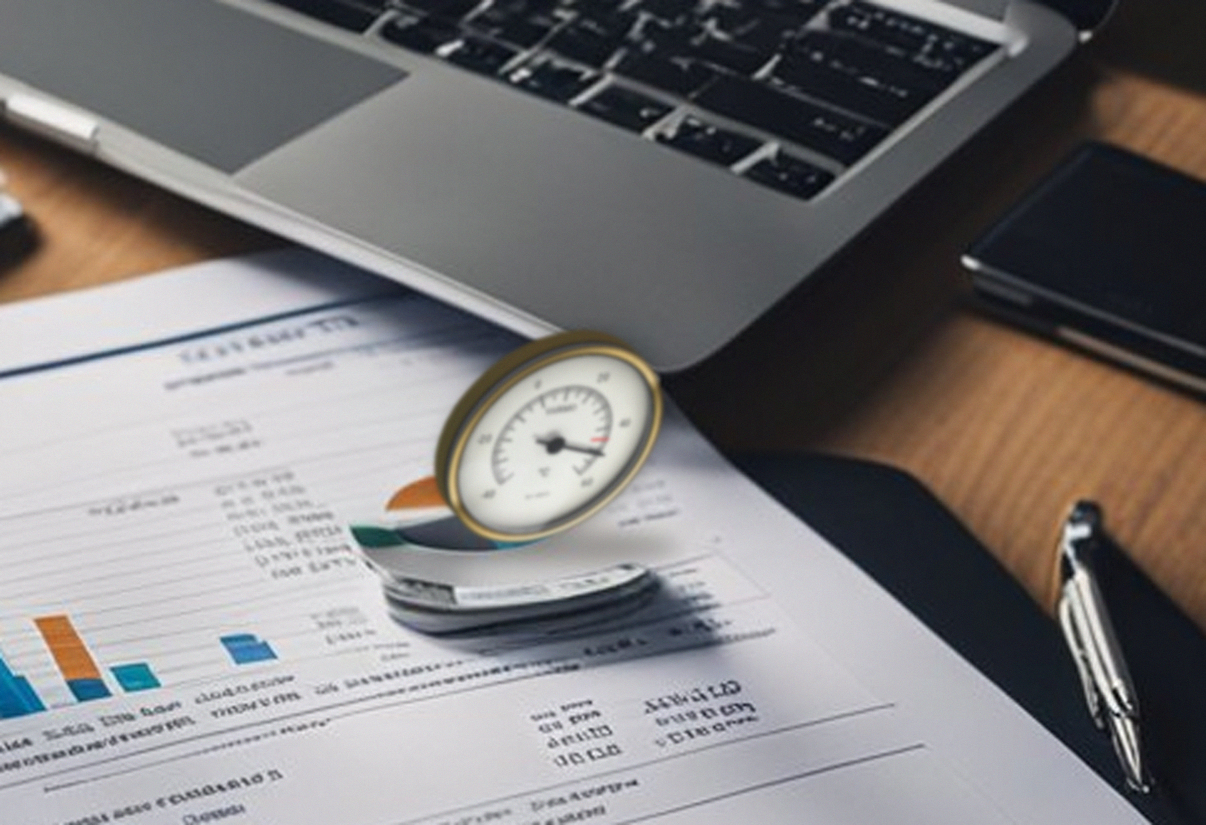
50 °C
